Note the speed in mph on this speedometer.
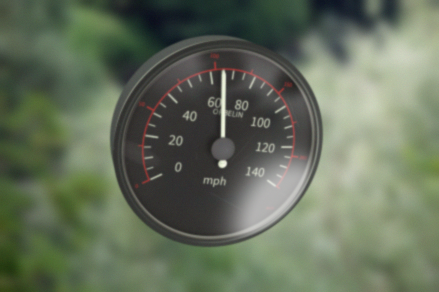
65 mph
